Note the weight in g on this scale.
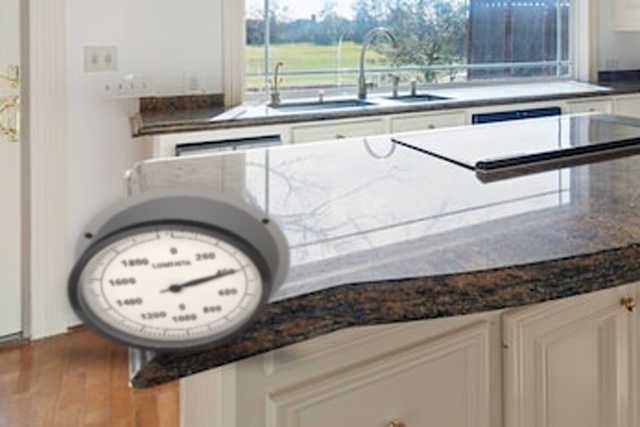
400 g
